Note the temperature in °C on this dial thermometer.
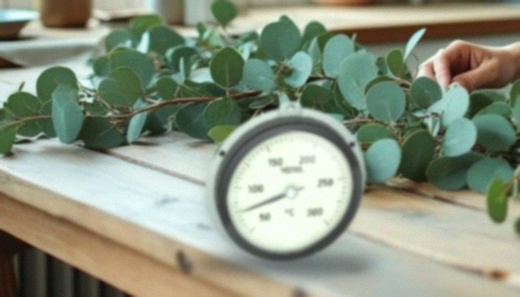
75 °C
